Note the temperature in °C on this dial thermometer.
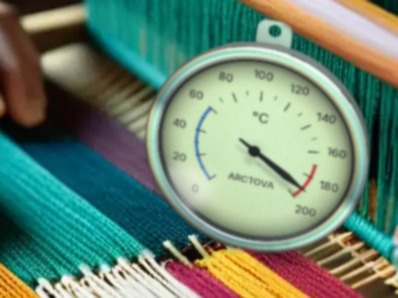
190 °C
